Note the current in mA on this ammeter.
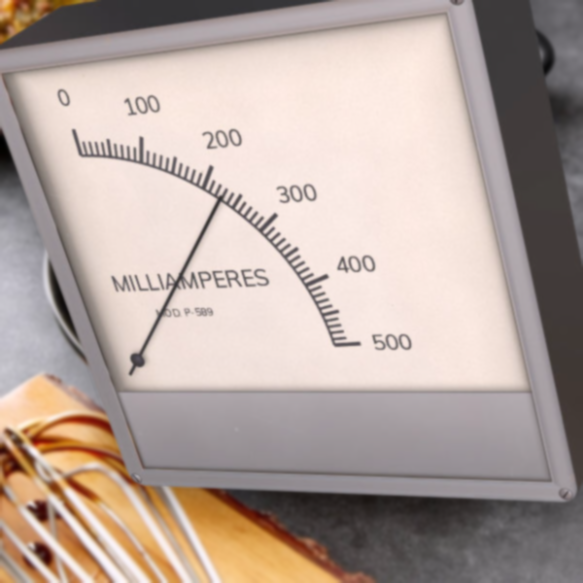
230 mA
